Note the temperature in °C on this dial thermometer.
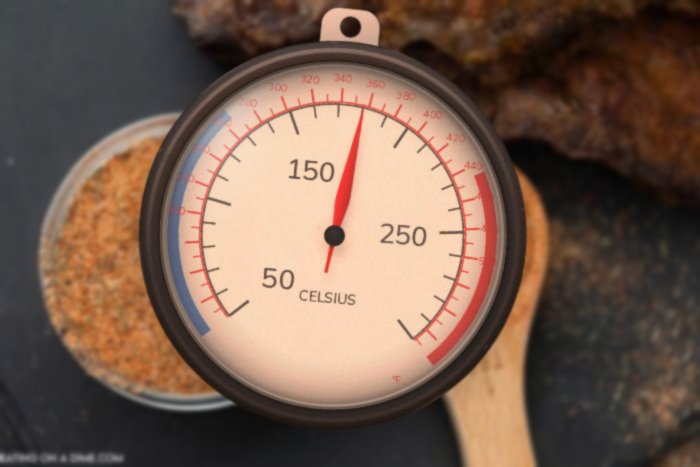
180 °C
